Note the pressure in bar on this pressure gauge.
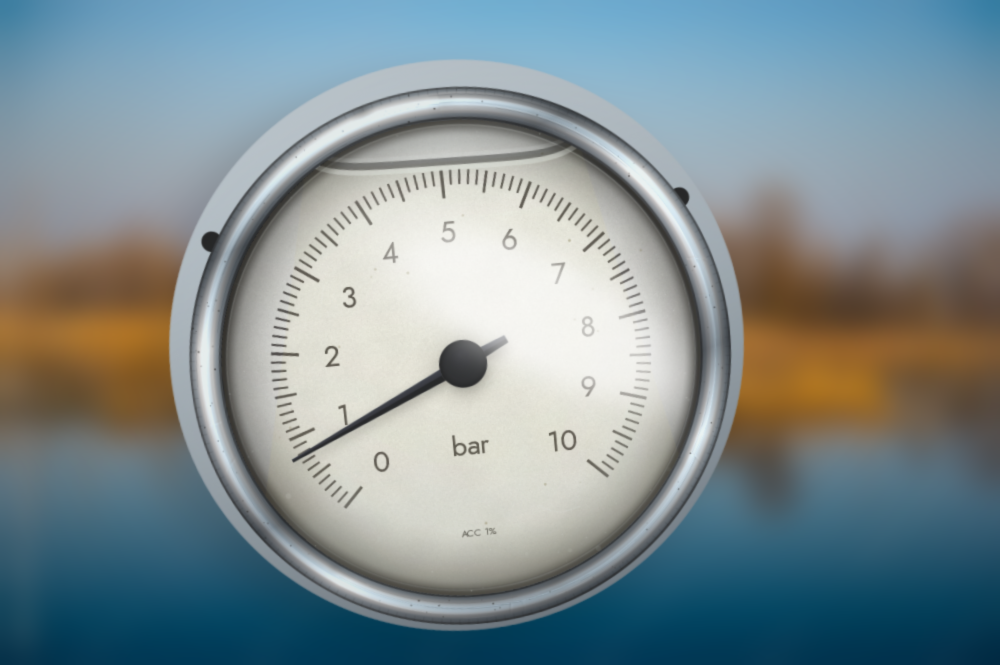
0.8 bar
